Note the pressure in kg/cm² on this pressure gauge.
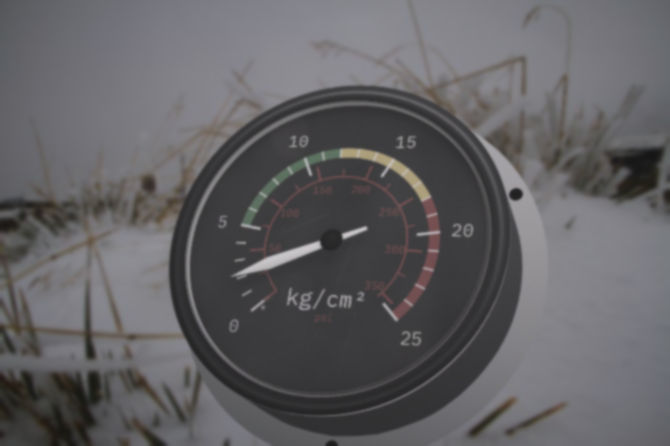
2 kg/cm²
